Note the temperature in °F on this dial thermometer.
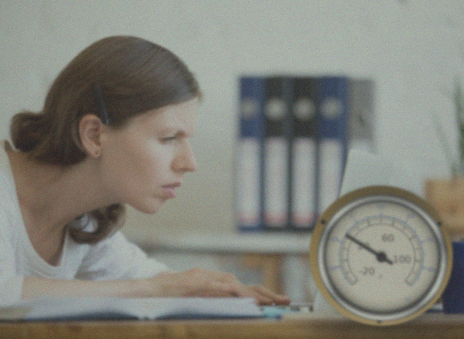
20 °F
